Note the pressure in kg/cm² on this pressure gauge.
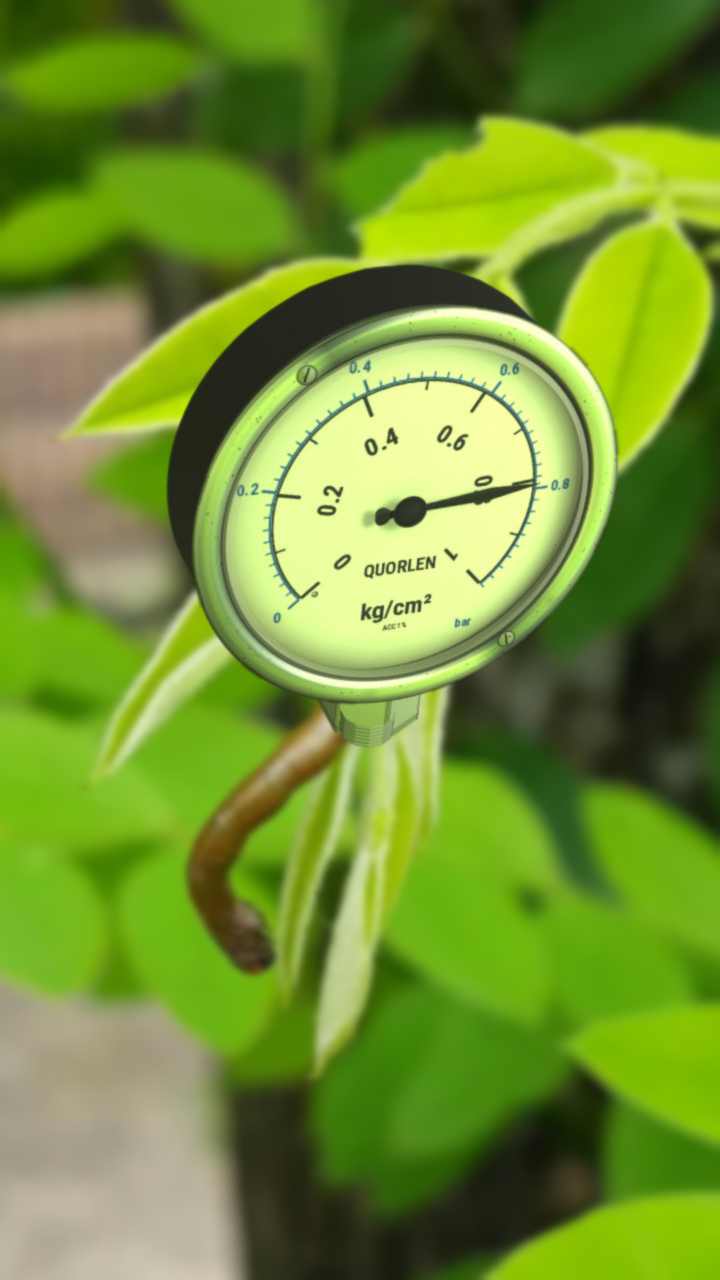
0.8 kg/cm²
